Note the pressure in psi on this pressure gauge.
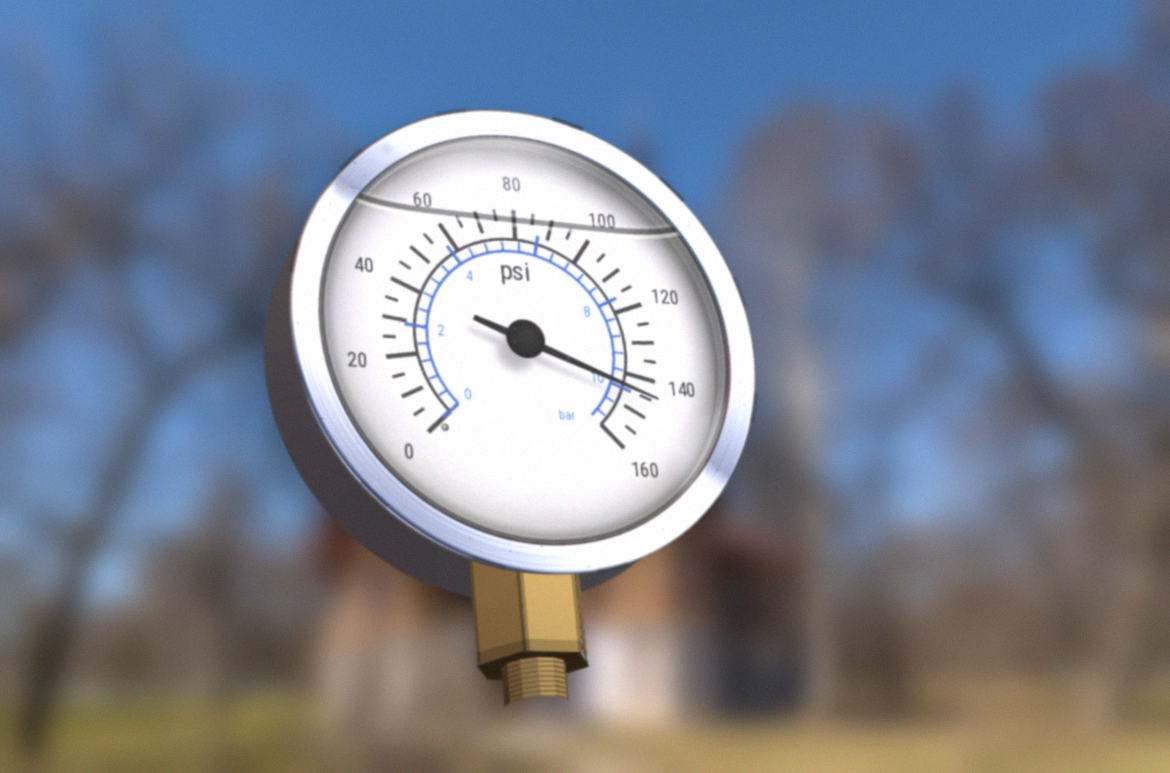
145 psi
